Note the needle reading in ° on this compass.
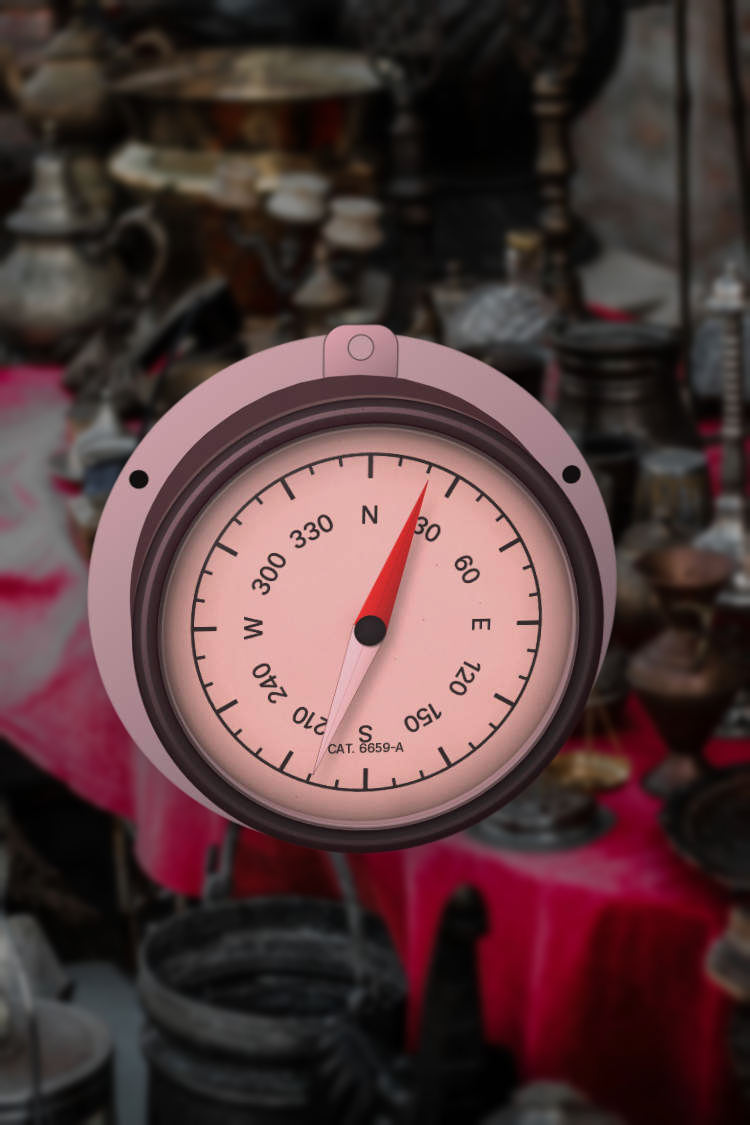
20 °
